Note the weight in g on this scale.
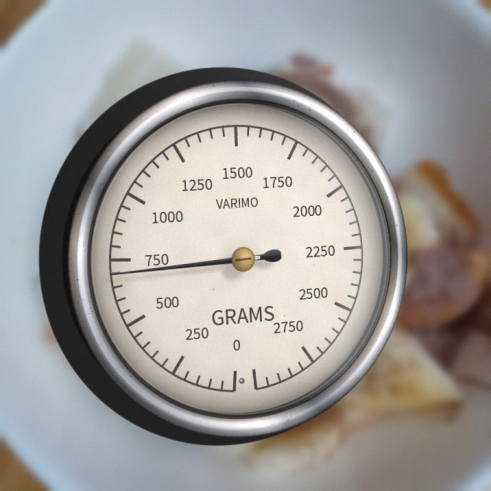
700 g
